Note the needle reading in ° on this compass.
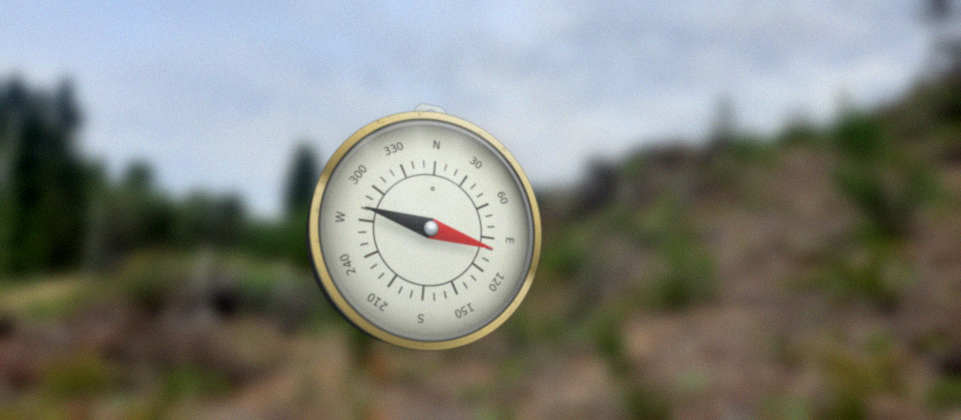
100 °
